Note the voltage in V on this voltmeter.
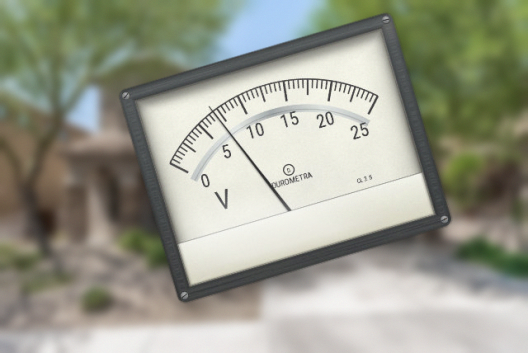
7 V
